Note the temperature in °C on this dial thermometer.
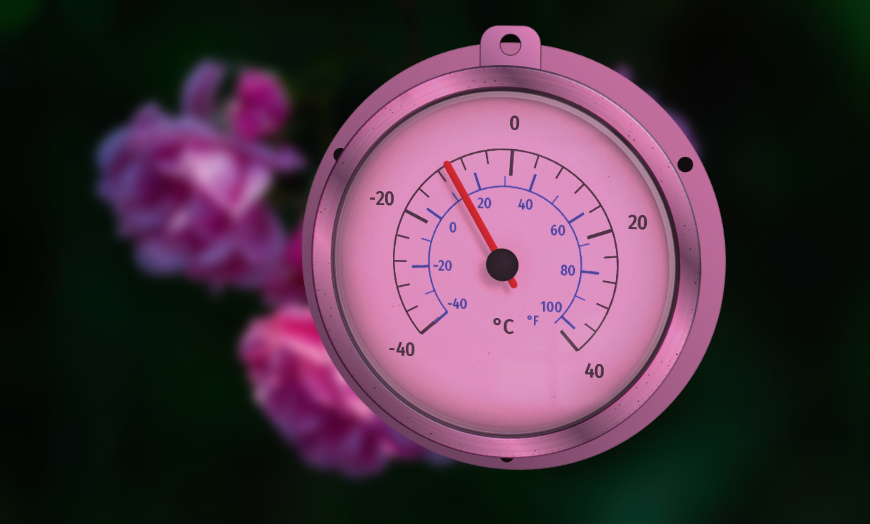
-10 °C
